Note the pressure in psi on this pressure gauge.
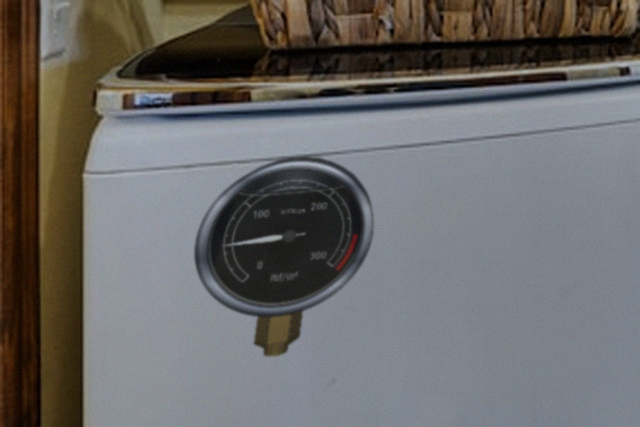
50 psi
